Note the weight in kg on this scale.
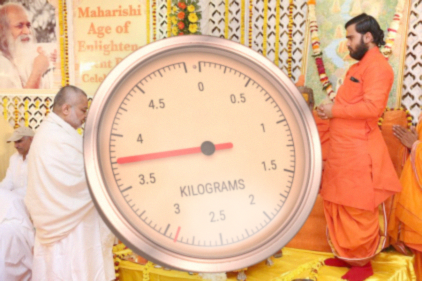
3.75 kg
